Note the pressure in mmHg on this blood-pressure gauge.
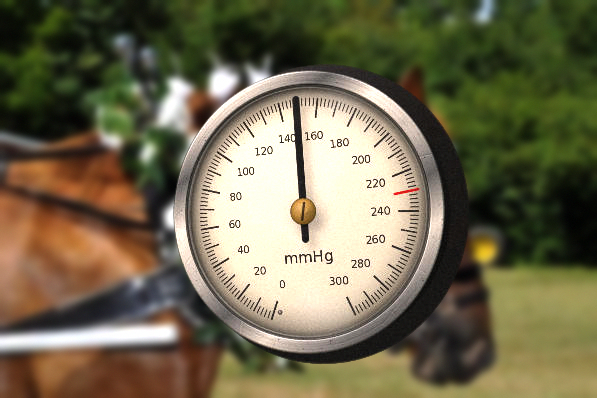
150 mmHg
